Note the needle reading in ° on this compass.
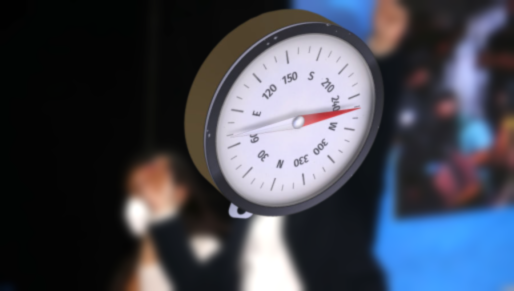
250 °
